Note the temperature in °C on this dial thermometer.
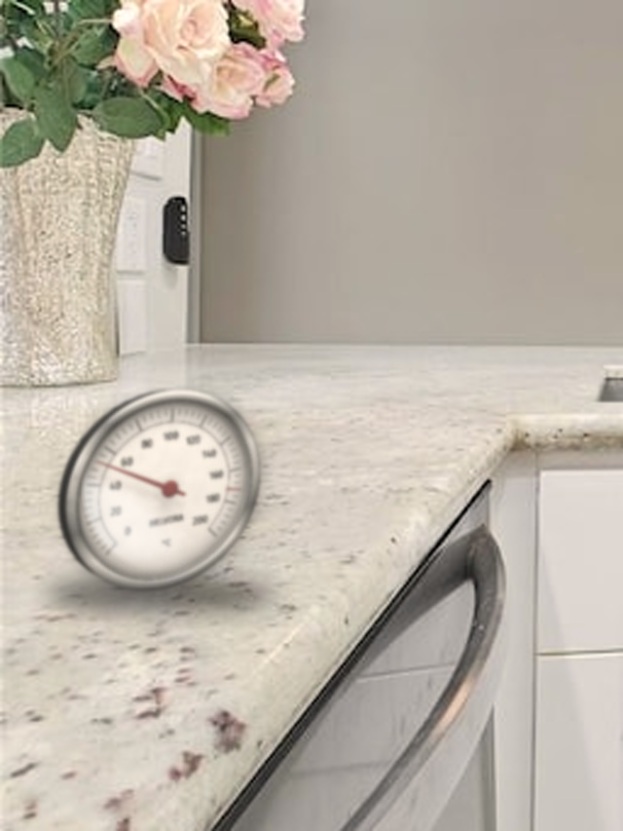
52 °C
